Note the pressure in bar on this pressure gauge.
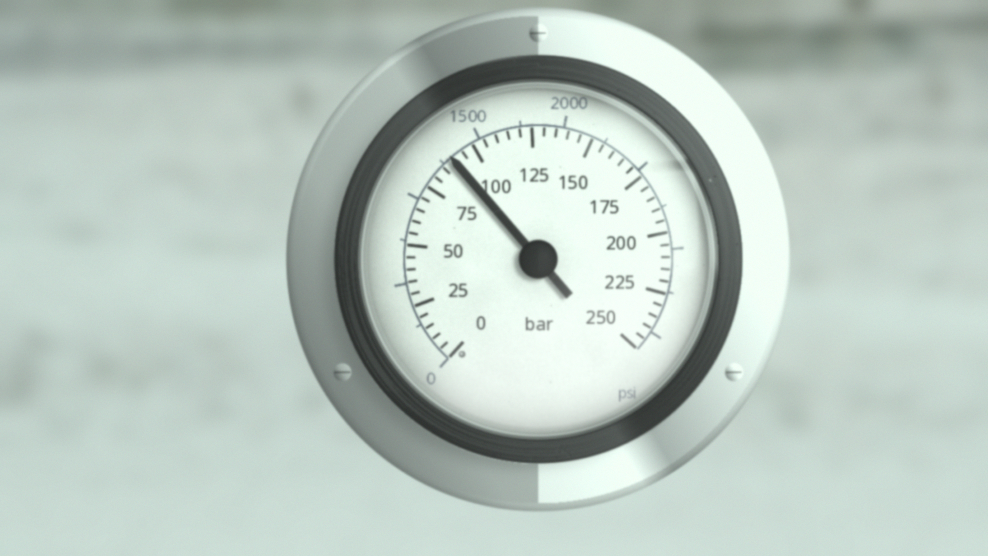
90 bar
